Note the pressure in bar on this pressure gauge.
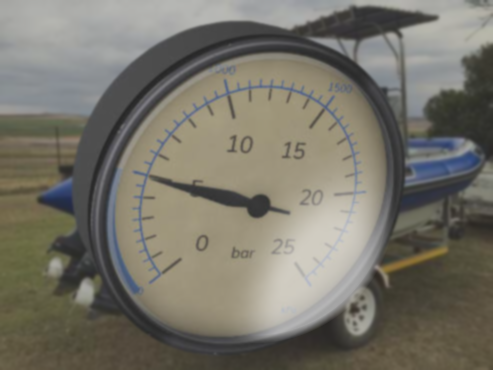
5 bar
